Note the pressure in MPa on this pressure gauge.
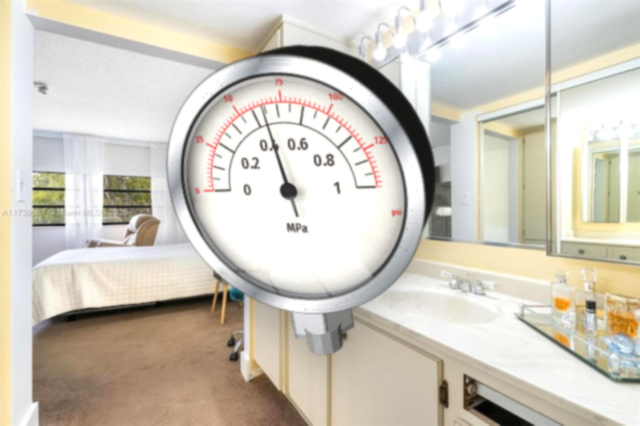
0.45 MPa
